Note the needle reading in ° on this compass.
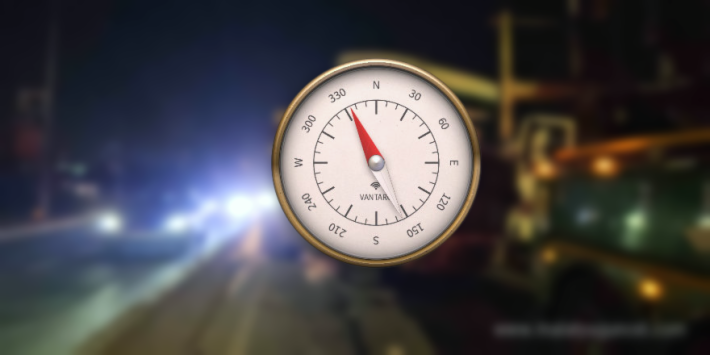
335 °
